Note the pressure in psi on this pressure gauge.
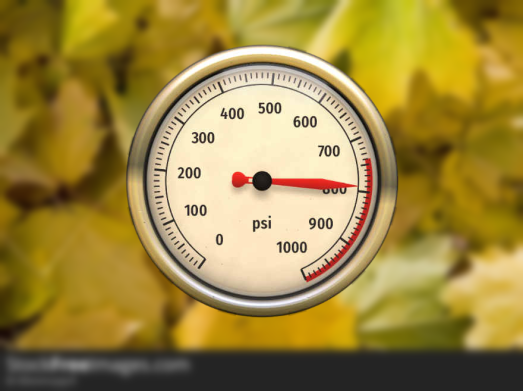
790 psi
